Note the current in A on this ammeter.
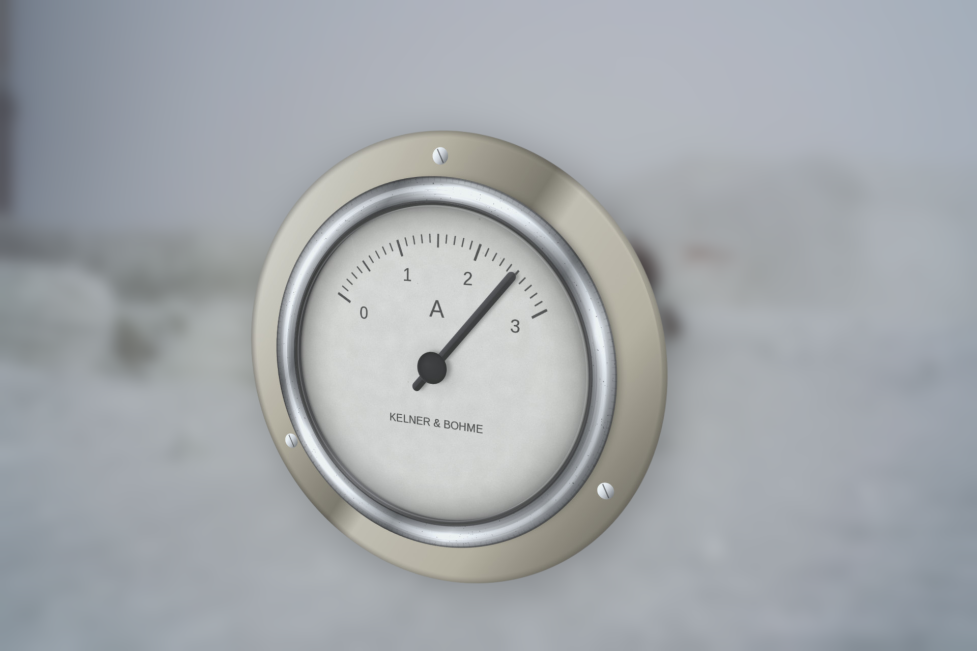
2.5 A
